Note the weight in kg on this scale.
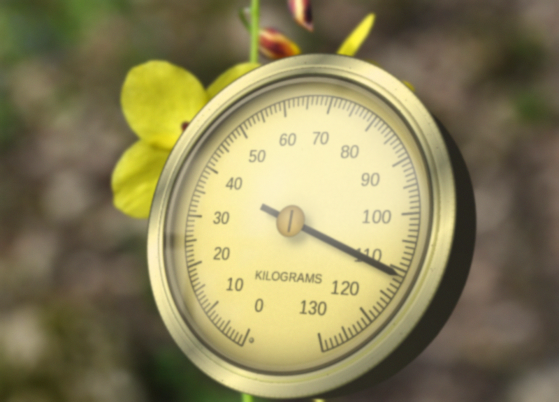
111 kg
